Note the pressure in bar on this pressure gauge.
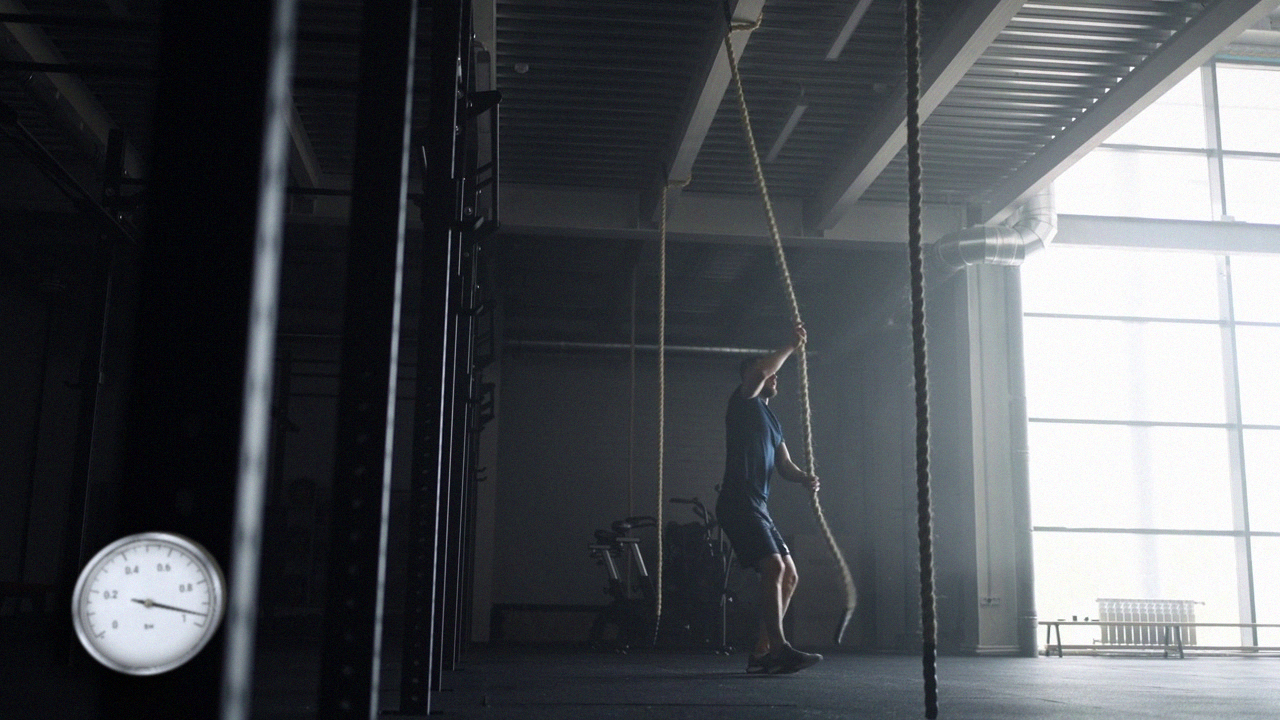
0.95 bar
